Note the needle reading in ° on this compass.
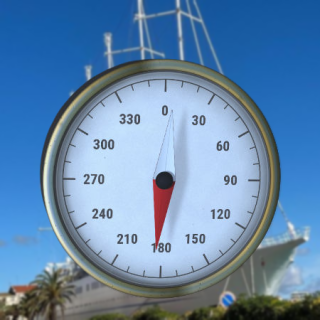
185 °
